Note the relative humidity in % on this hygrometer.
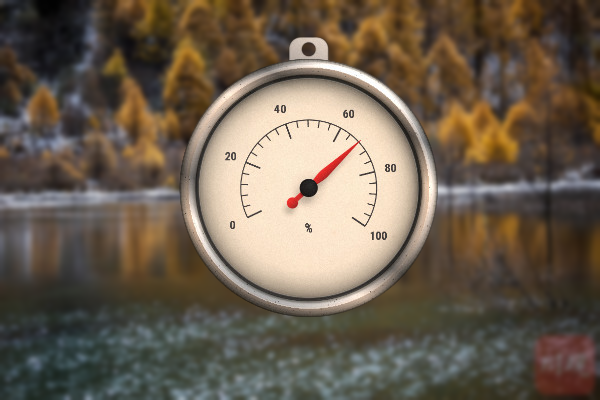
68 %
